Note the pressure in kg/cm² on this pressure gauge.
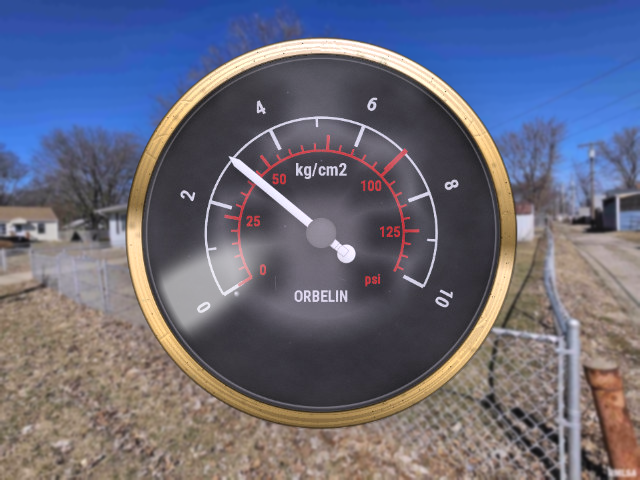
3 kg/cm²
